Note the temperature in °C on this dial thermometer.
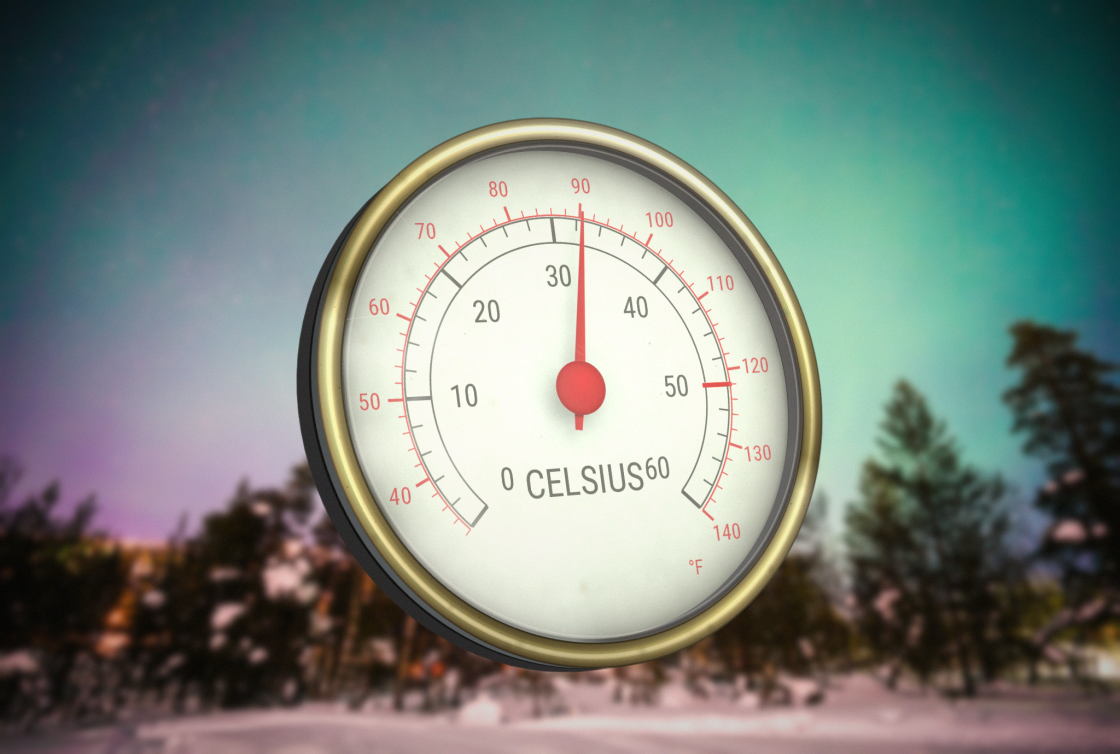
32 °C
